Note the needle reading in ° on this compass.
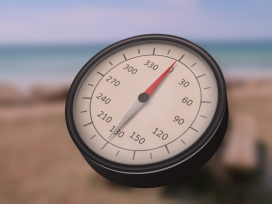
0 °
